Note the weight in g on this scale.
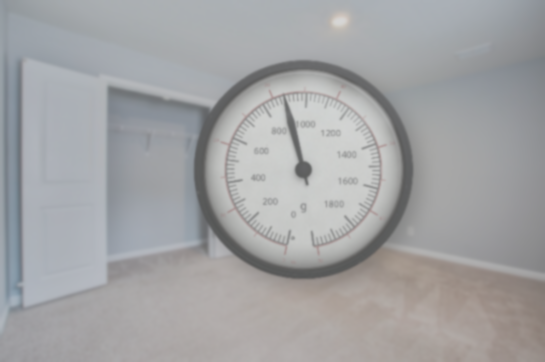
900 g
